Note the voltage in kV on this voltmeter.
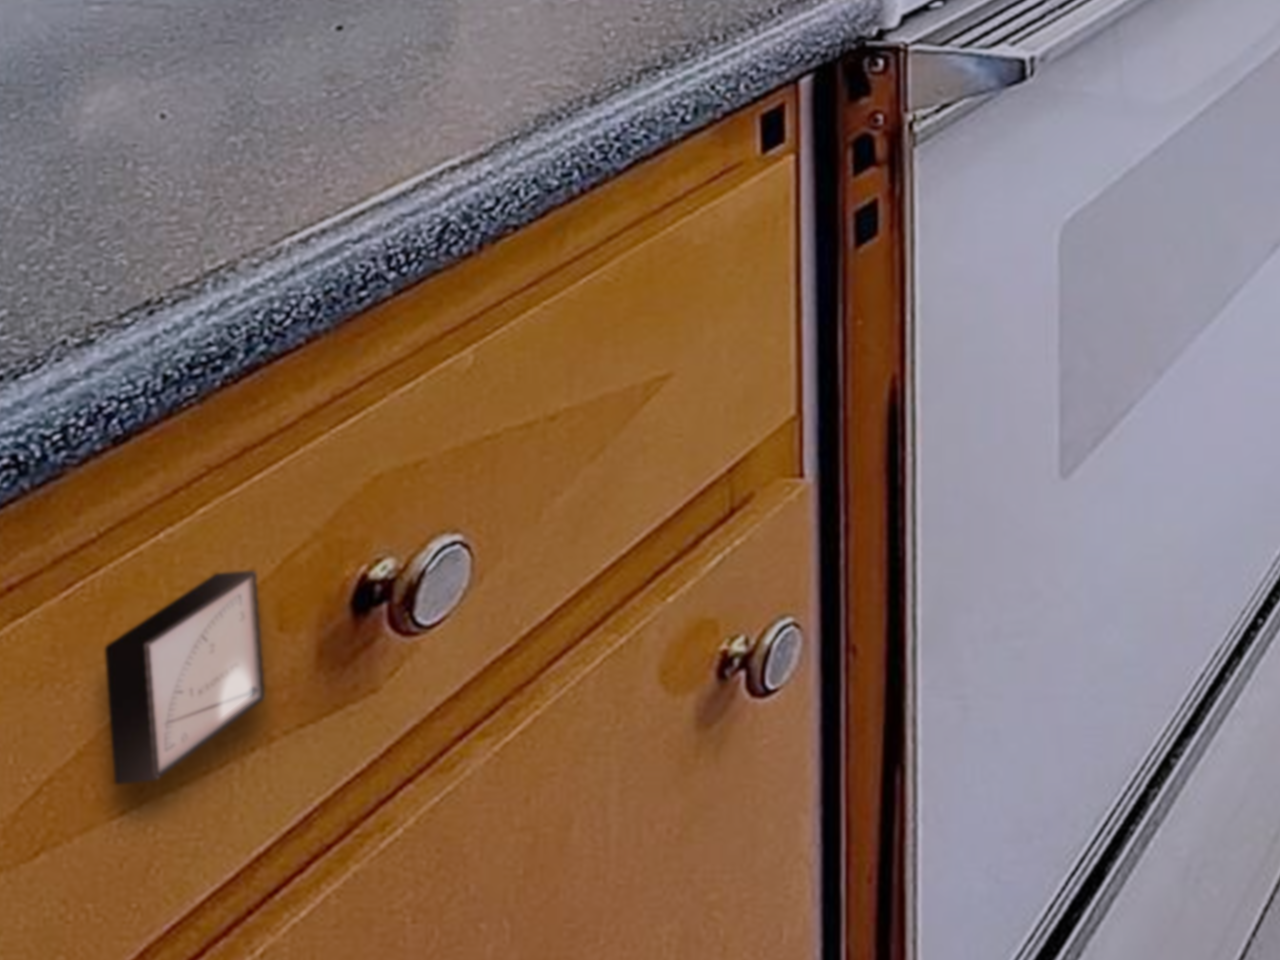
0.5 kV
